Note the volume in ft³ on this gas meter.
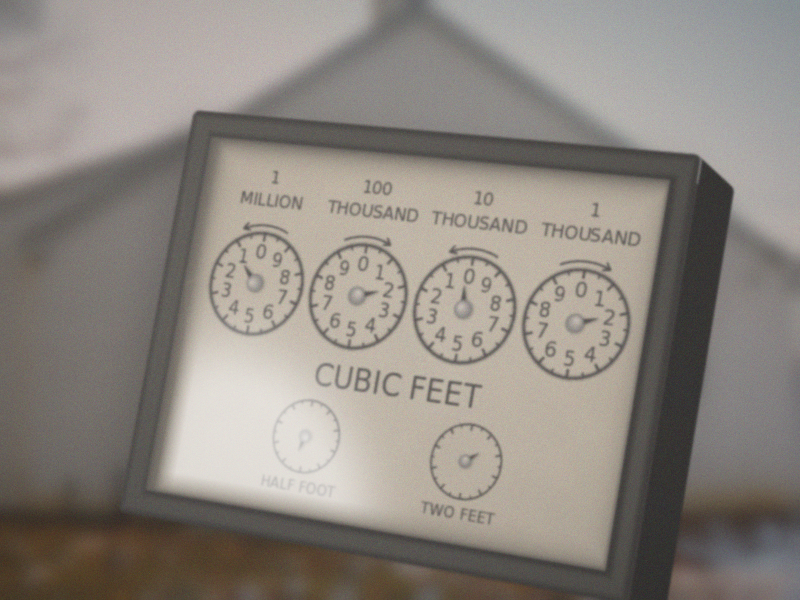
120200 ft³
